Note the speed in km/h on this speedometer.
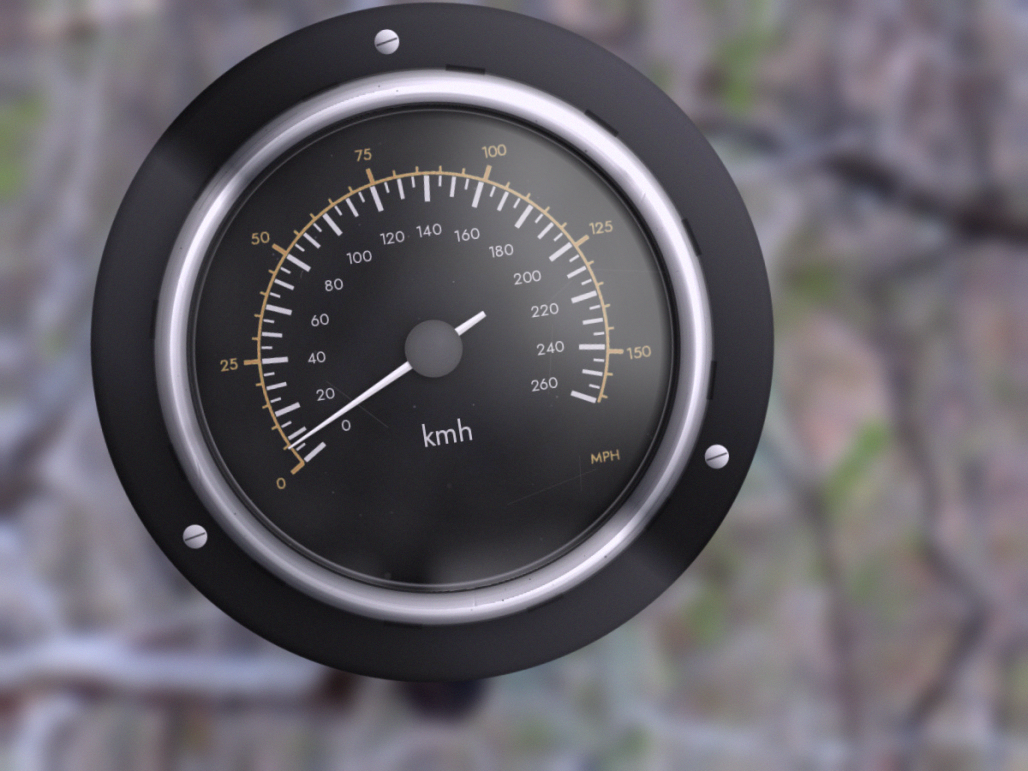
7.5 km/h
